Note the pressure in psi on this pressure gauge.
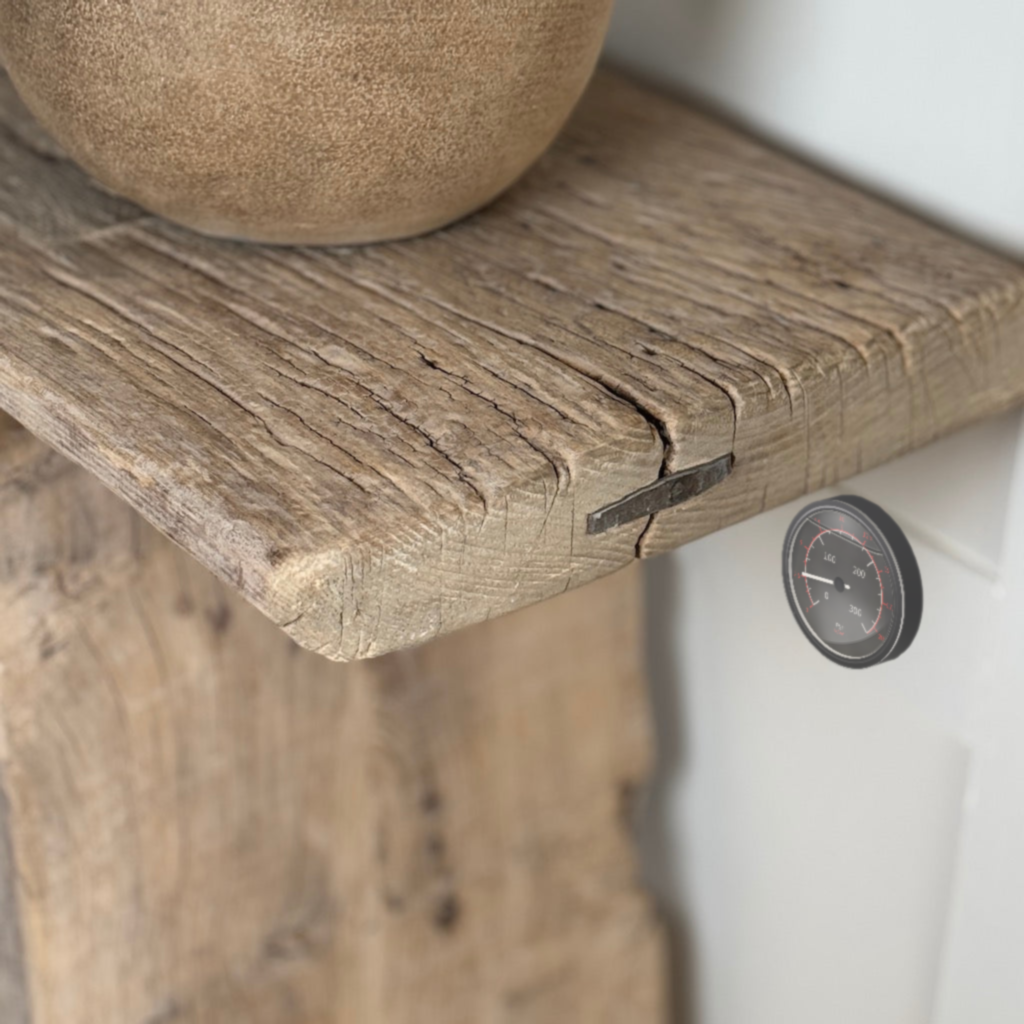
40 psi
